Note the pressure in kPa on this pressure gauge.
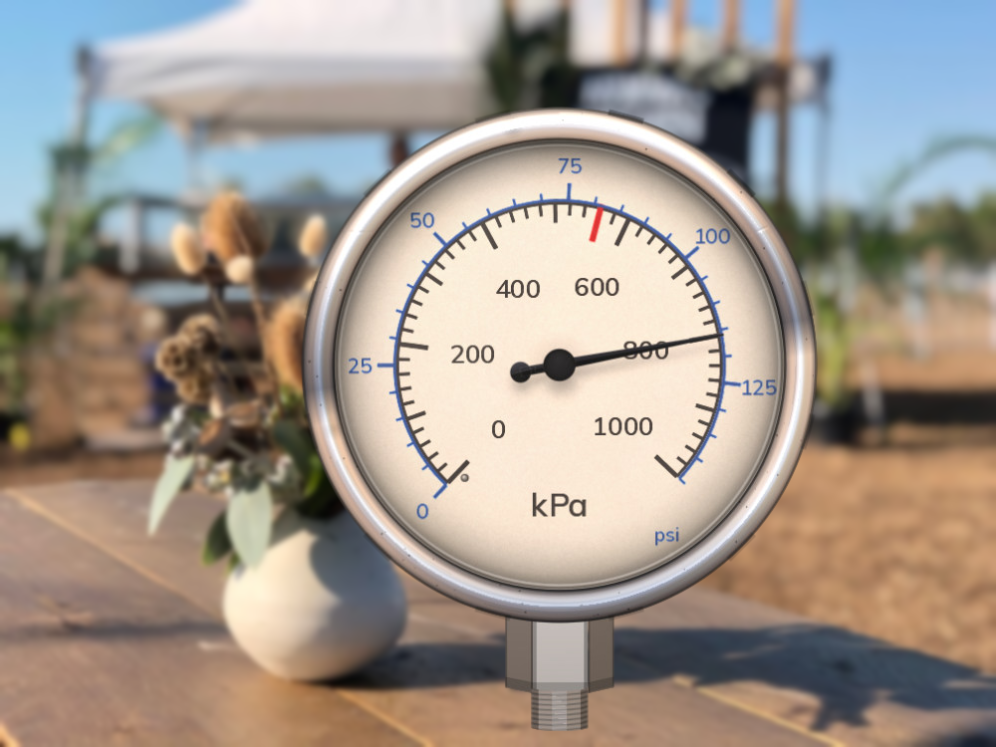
800 kPa
